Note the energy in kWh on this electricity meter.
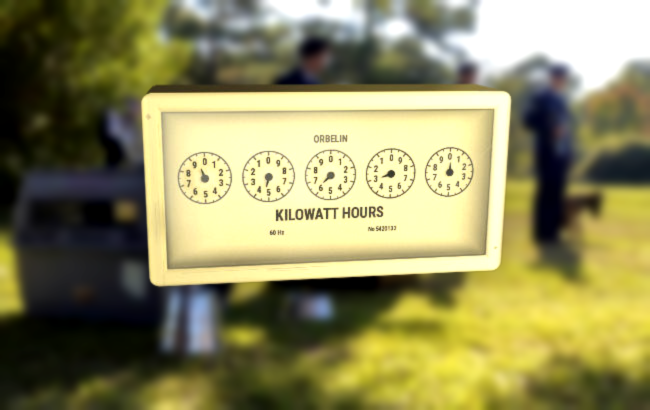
94630 kWh
